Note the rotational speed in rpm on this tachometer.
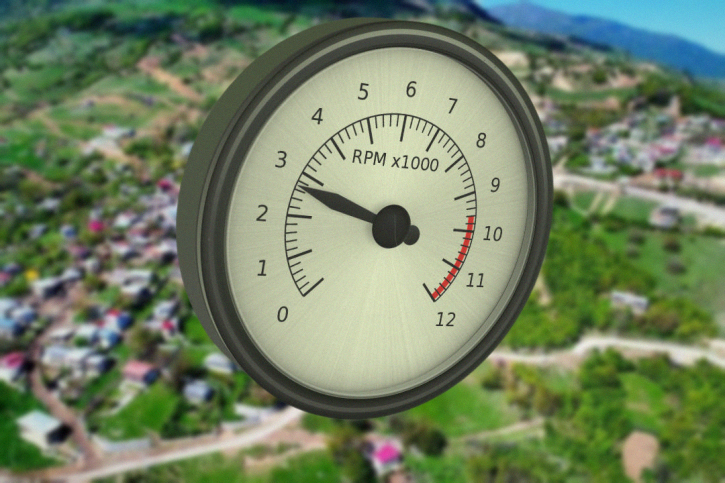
2700 rpm
